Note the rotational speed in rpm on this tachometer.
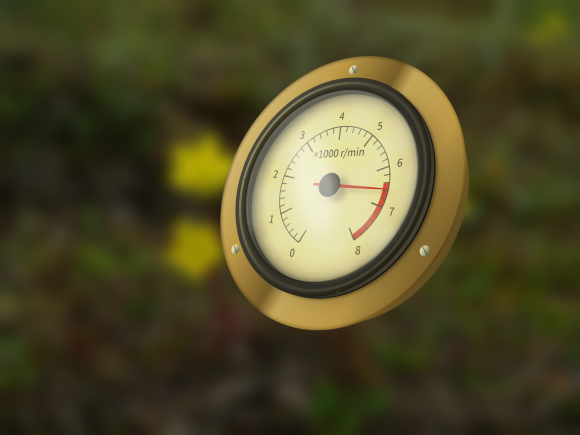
6600 rpm
